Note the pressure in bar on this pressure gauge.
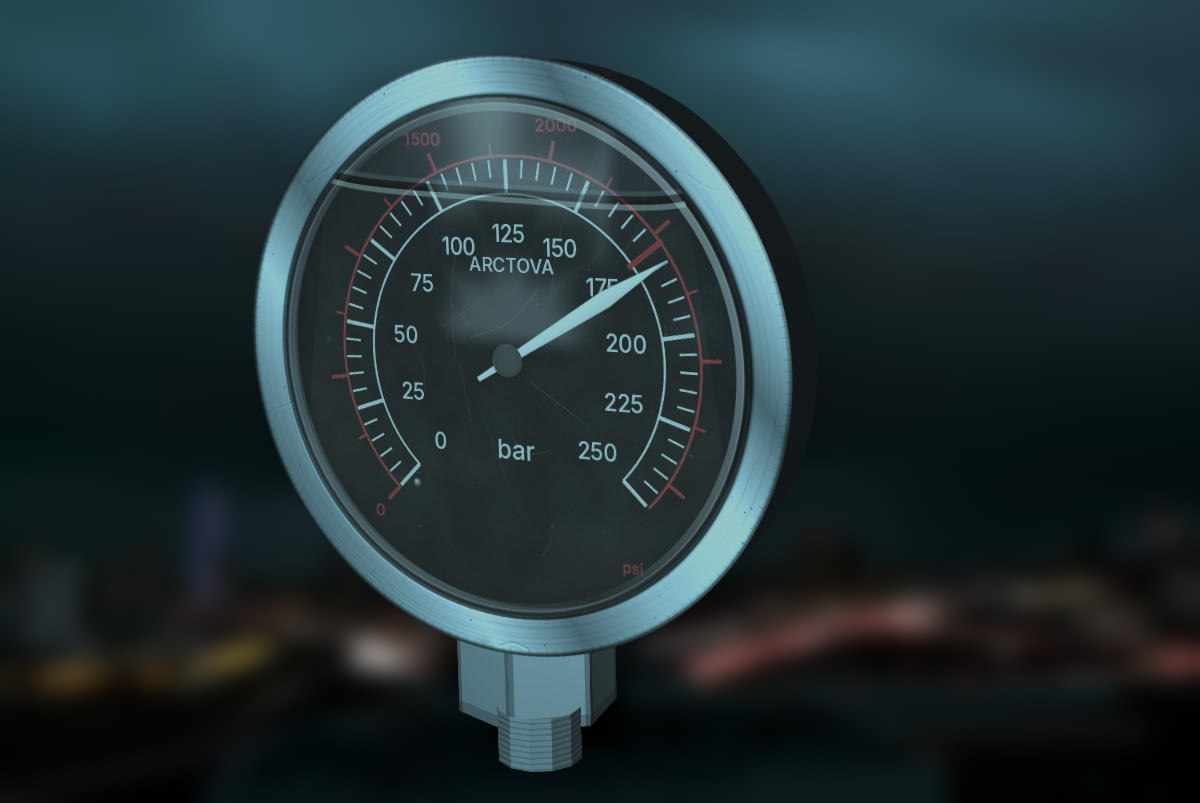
180 bar
